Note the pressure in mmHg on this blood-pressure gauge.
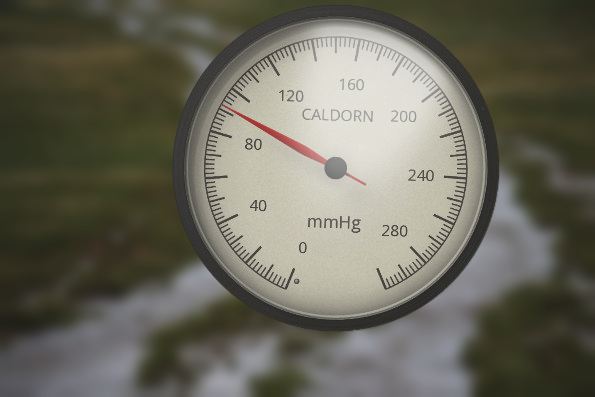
92 mmHg
